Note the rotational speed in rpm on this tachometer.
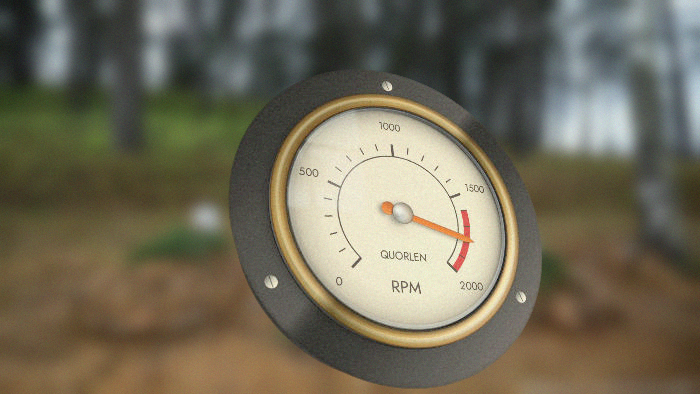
1800 rpm
